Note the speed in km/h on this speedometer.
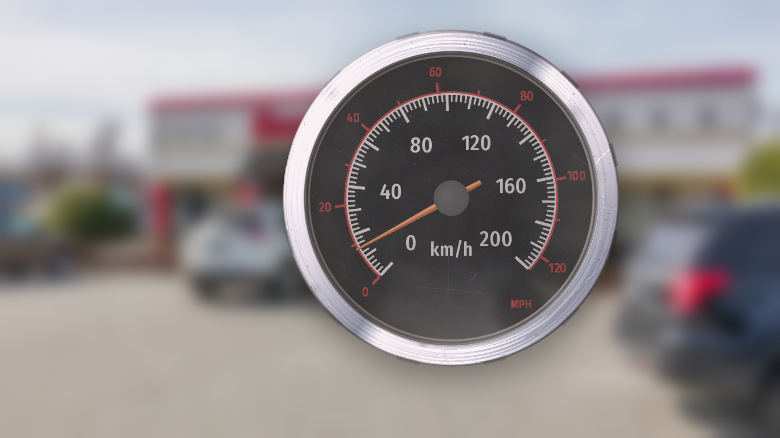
14 km/h
